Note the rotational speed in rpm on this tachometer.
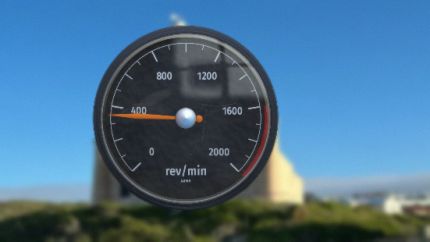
350 rpm
